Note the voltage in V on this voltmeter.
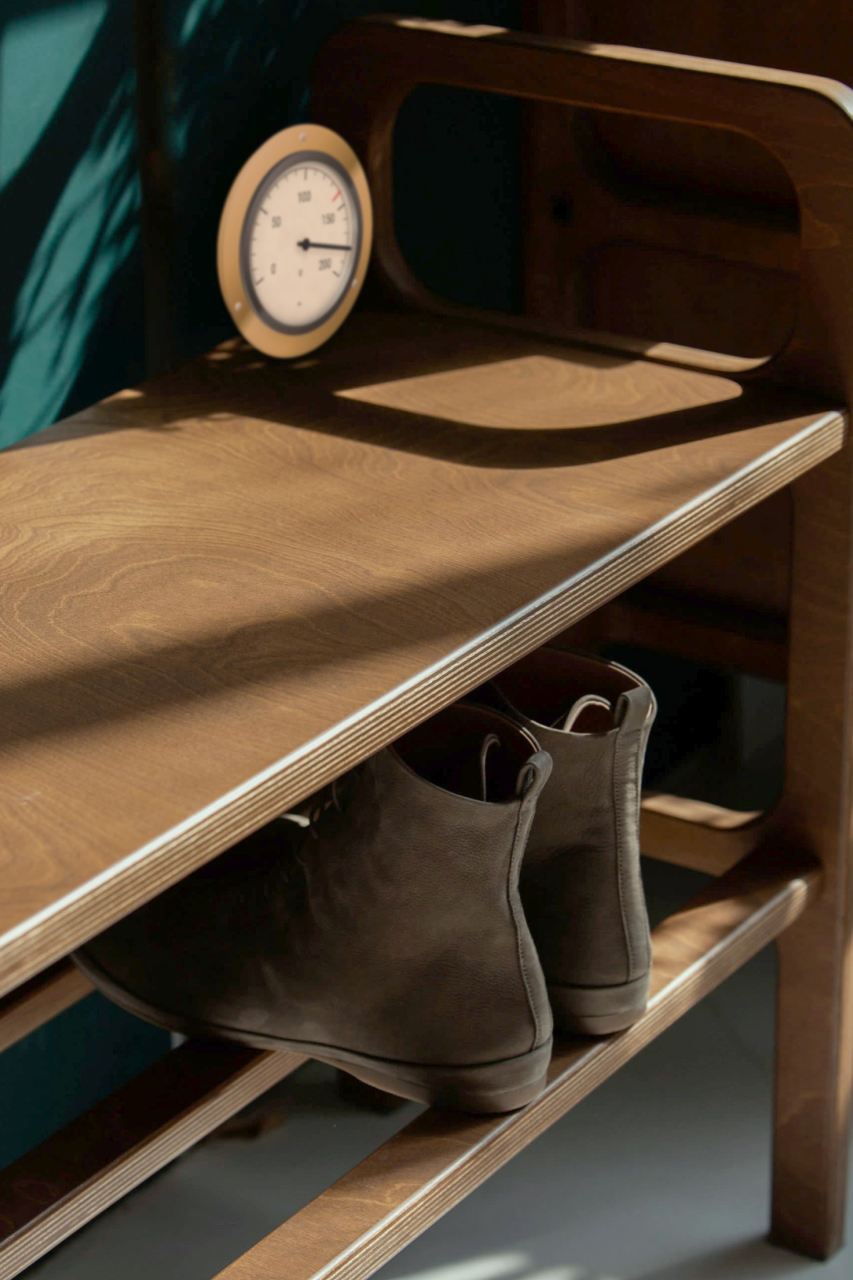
180 V
